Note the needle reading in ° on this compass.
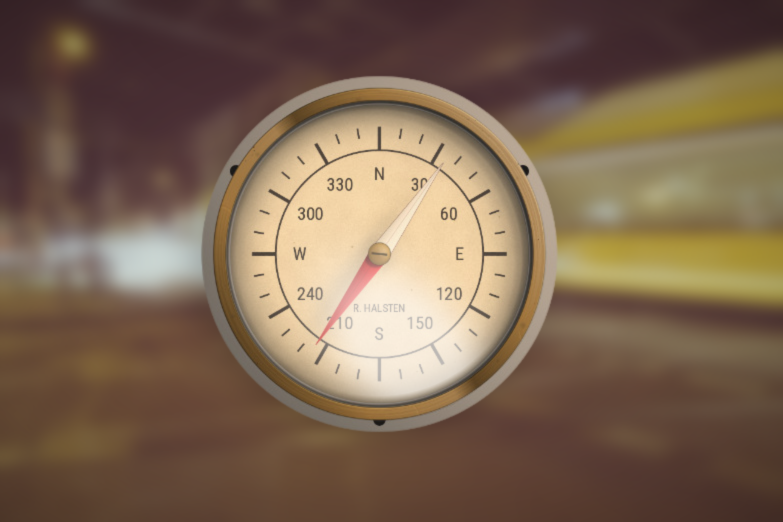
215 °
